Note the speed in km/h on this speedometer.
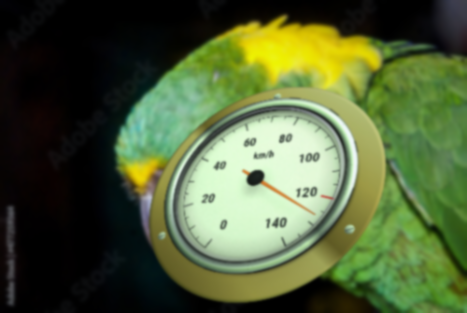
127.5 km/h
